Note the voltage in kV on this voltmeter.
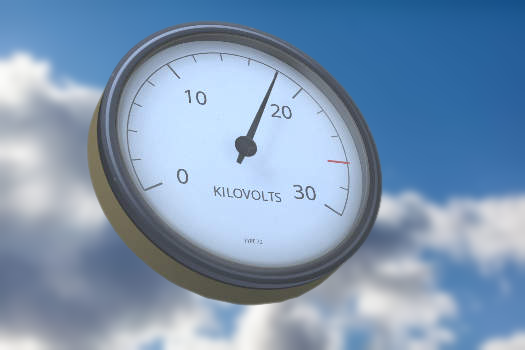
18 kV
